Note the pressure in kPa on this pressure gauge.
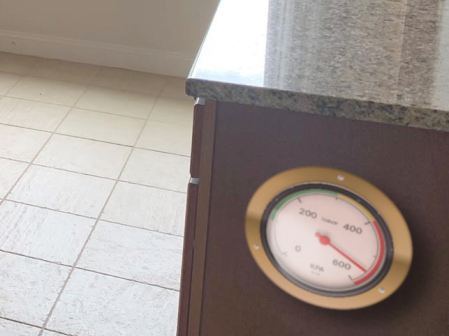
550 kPa
